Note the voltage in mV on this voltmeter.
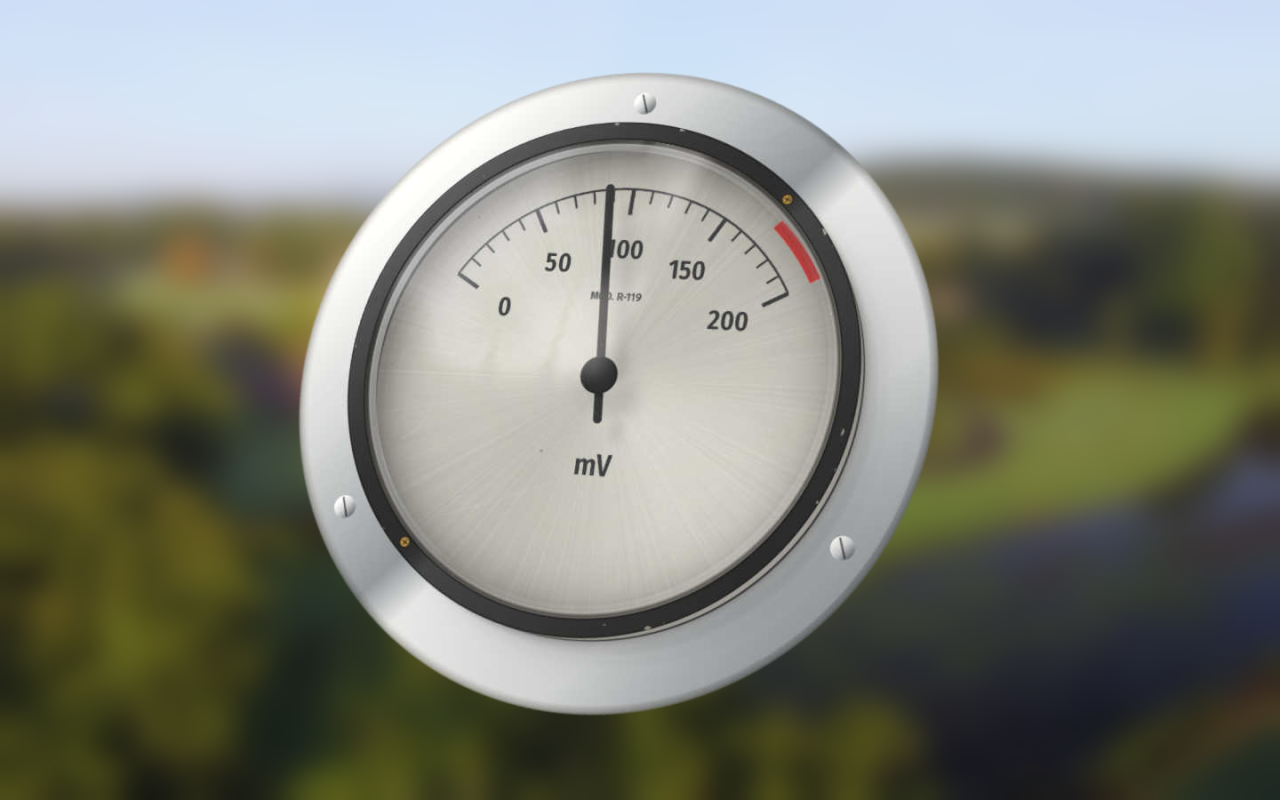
90 mV
